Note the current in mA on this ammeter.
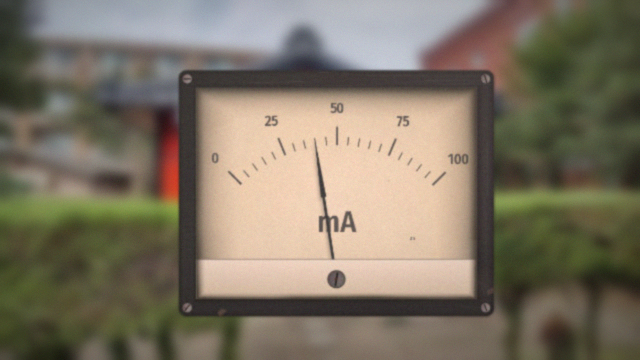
40 mA
